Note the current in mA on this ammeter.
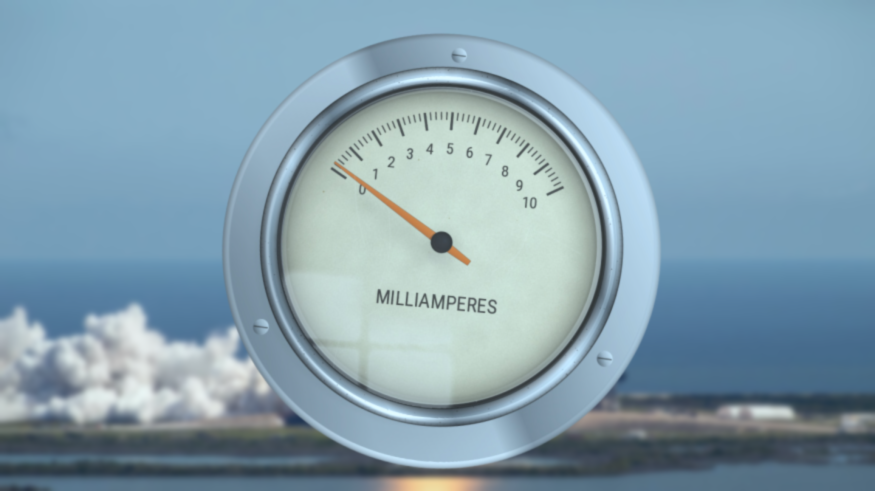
0.2 mA
